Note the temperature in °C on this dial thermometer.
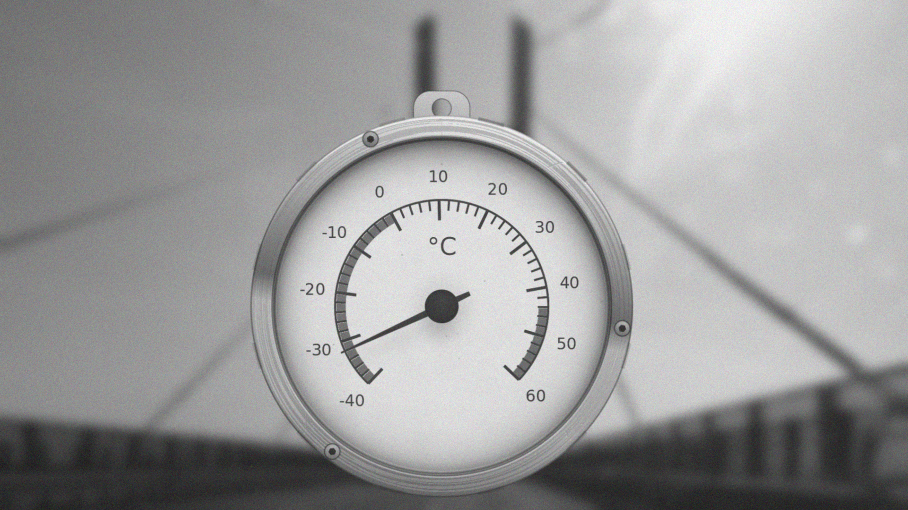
-32 °C
